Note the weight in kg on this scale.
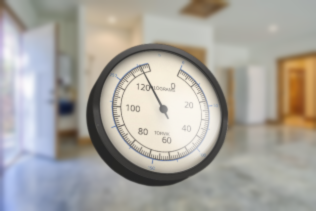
125 kg
